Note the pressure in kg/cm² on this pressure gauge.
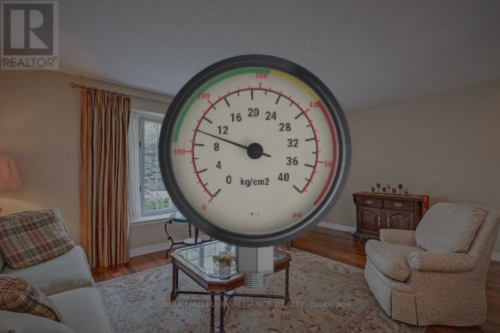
10 kg/cm²
